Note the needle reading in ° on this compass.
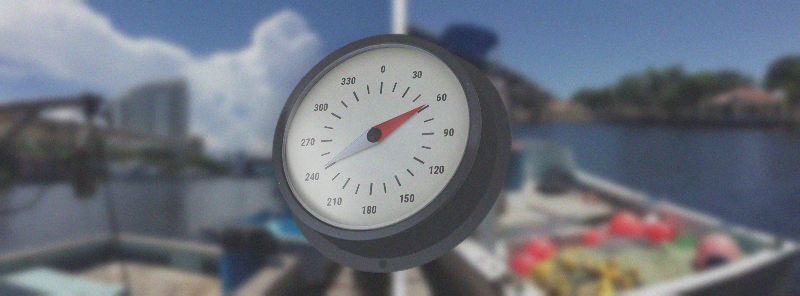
60 °
